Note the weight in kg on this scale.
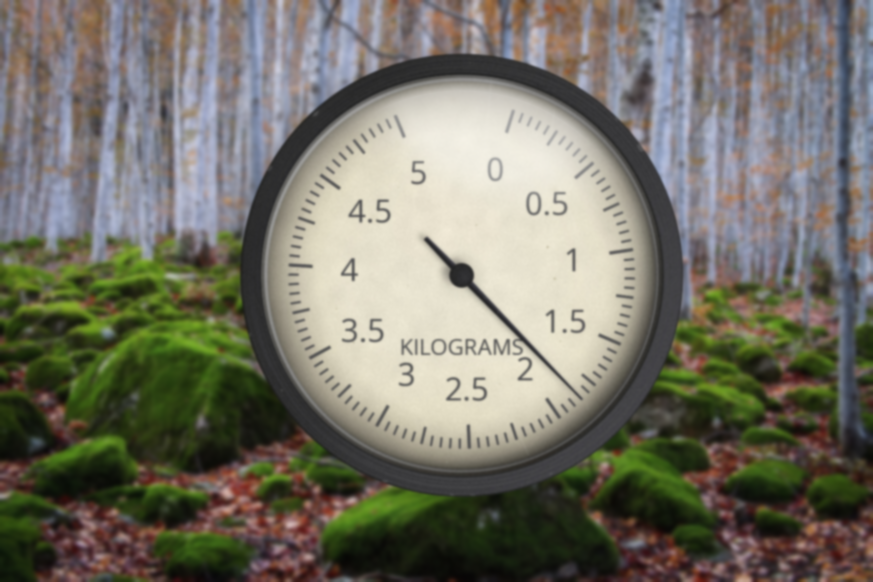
1.85 kg
